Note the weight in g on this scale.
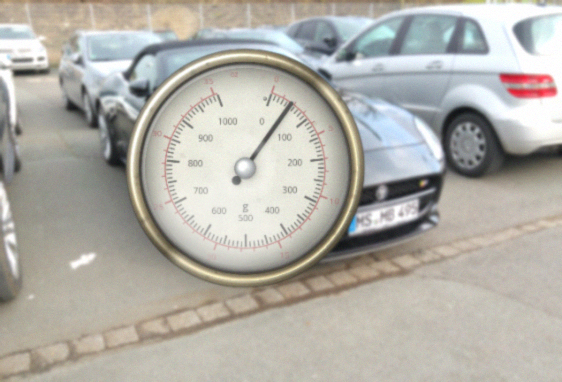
50 g
